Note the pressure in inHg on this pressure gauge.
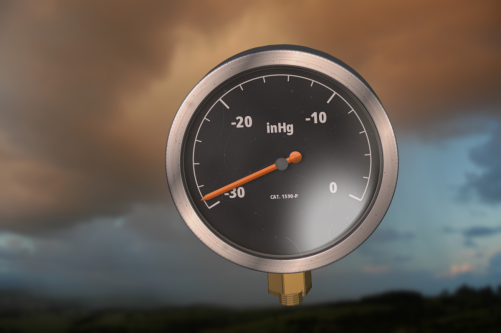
-29 inHg
